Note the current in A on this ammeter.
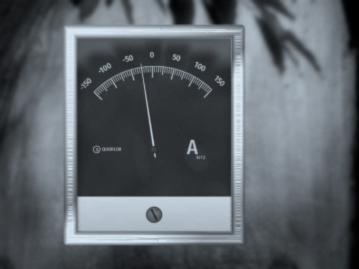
-25 A
